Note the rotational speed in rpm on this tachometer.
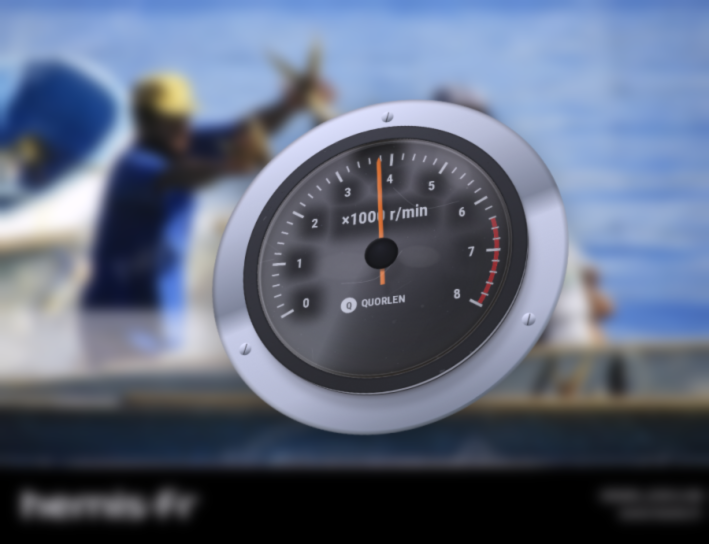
3800 rpm
